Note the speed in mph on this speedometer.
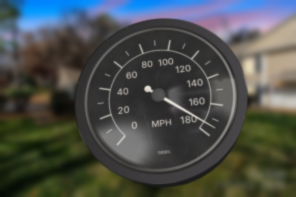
175 mph
